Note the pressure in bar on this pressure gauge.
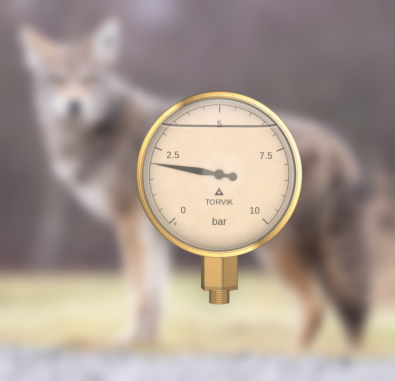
2 bar
